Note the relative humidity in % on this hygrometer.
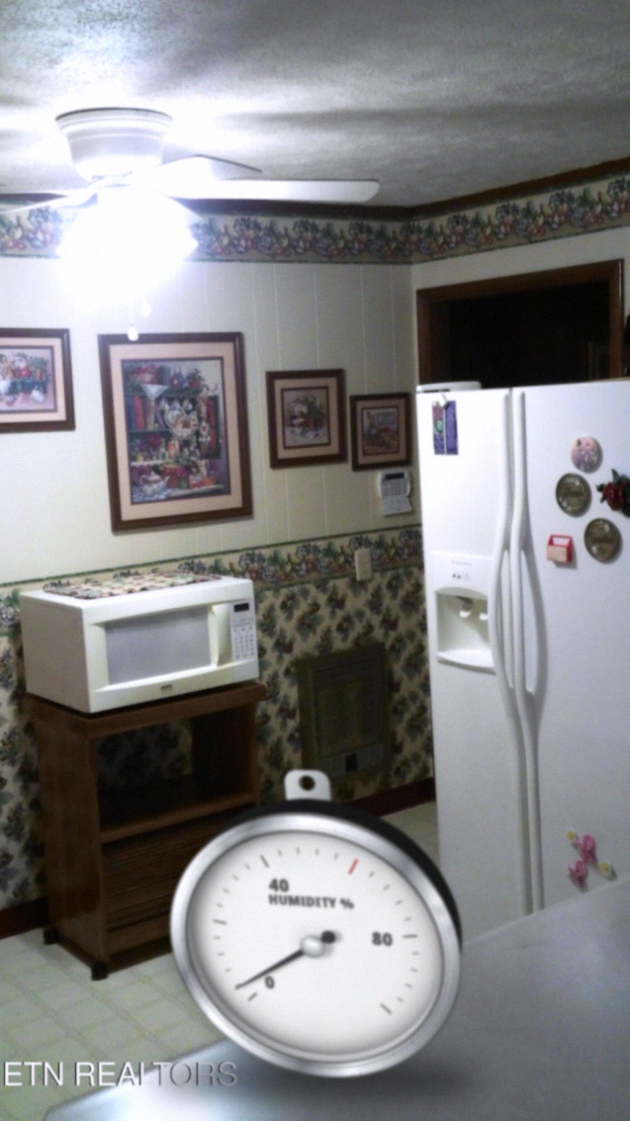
4 %
